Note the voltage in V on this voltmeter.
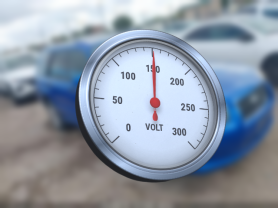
150 V
